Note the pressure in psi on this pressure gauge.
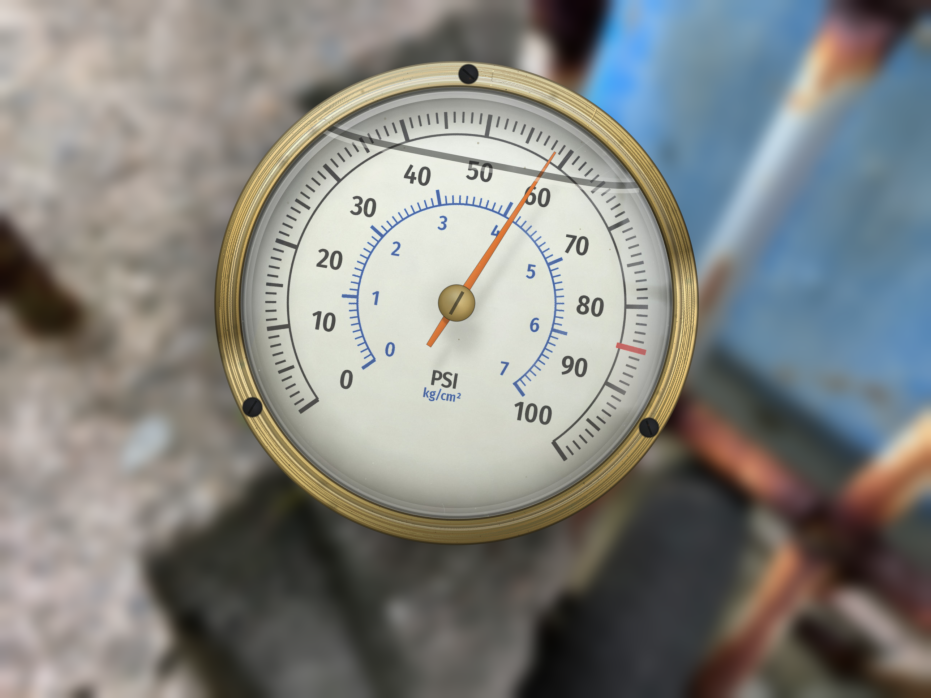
58.5 psi
